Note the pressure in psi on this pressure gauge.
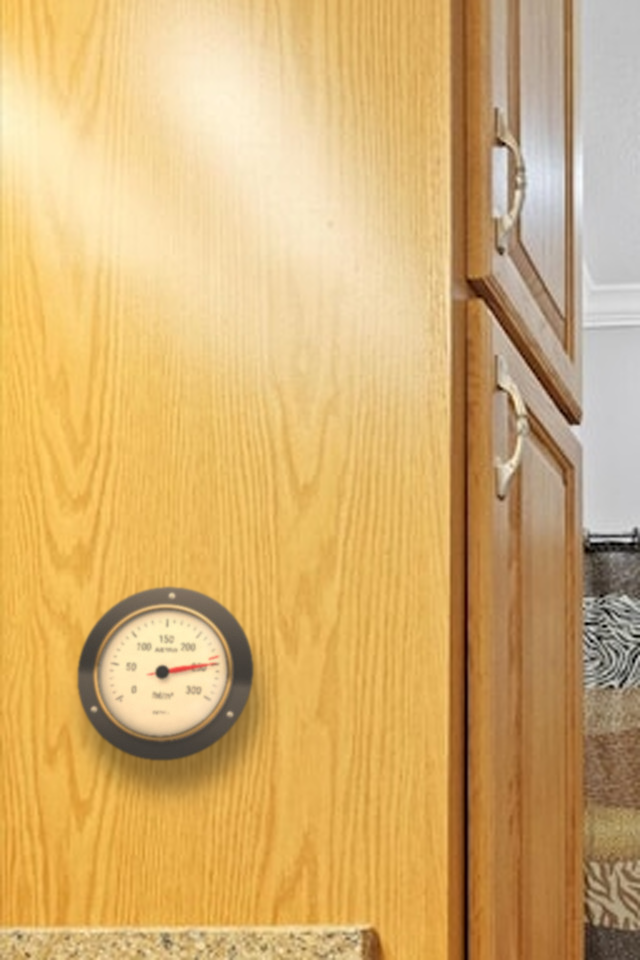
250 psi
